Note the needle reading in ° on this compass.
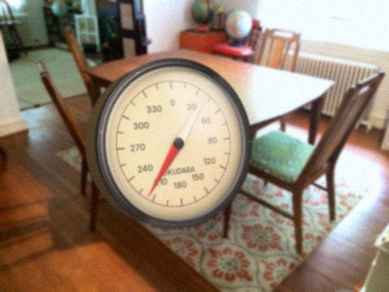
217.5 °
